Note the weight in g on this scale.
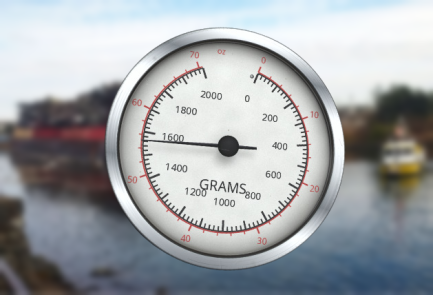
1560 g
